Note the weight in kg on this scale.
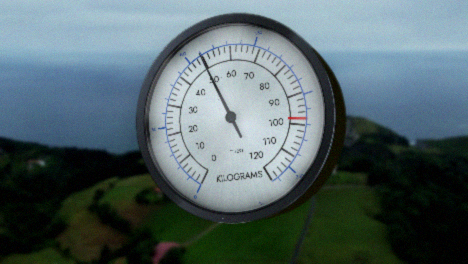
50 kg
